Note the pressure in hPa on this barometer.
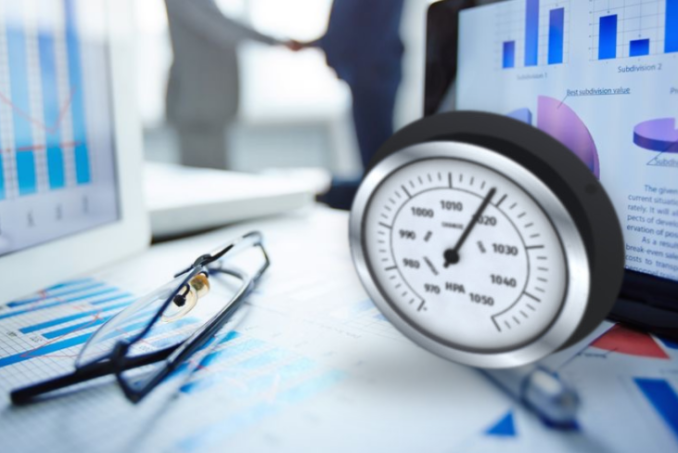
1018 hPa
